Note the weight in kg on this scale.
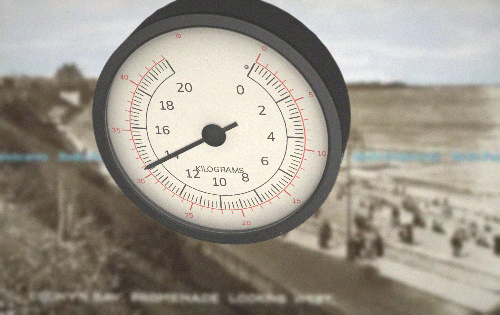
14 kg
